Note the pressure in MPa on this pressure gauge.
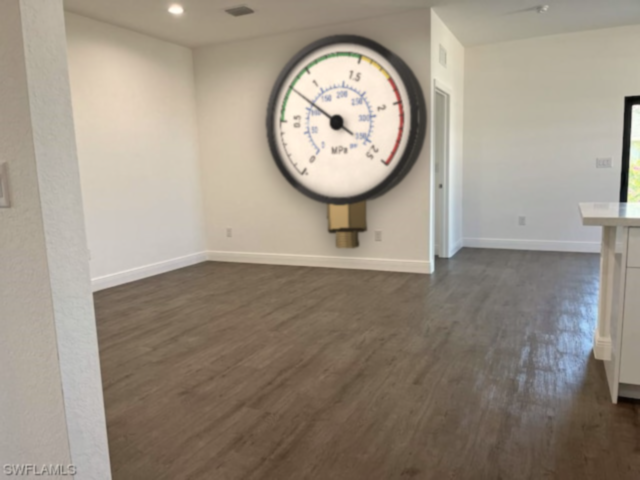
0.8 MPa
